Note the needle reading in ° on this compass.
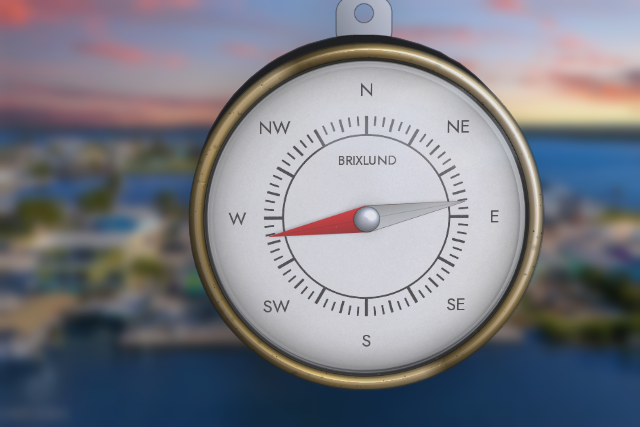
260 °
